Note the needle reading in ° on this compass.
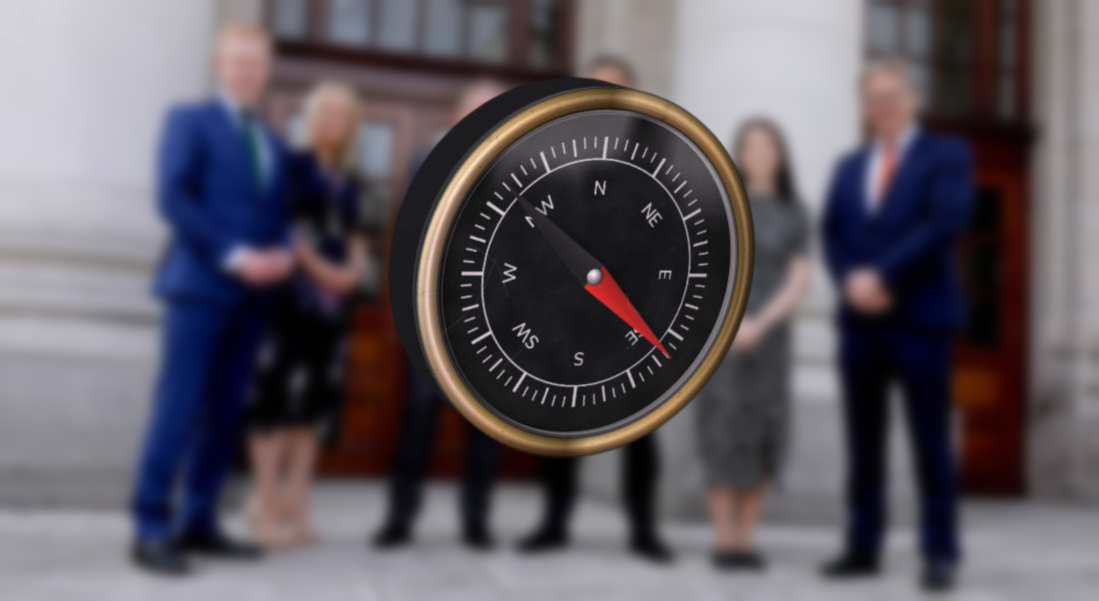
130 °
